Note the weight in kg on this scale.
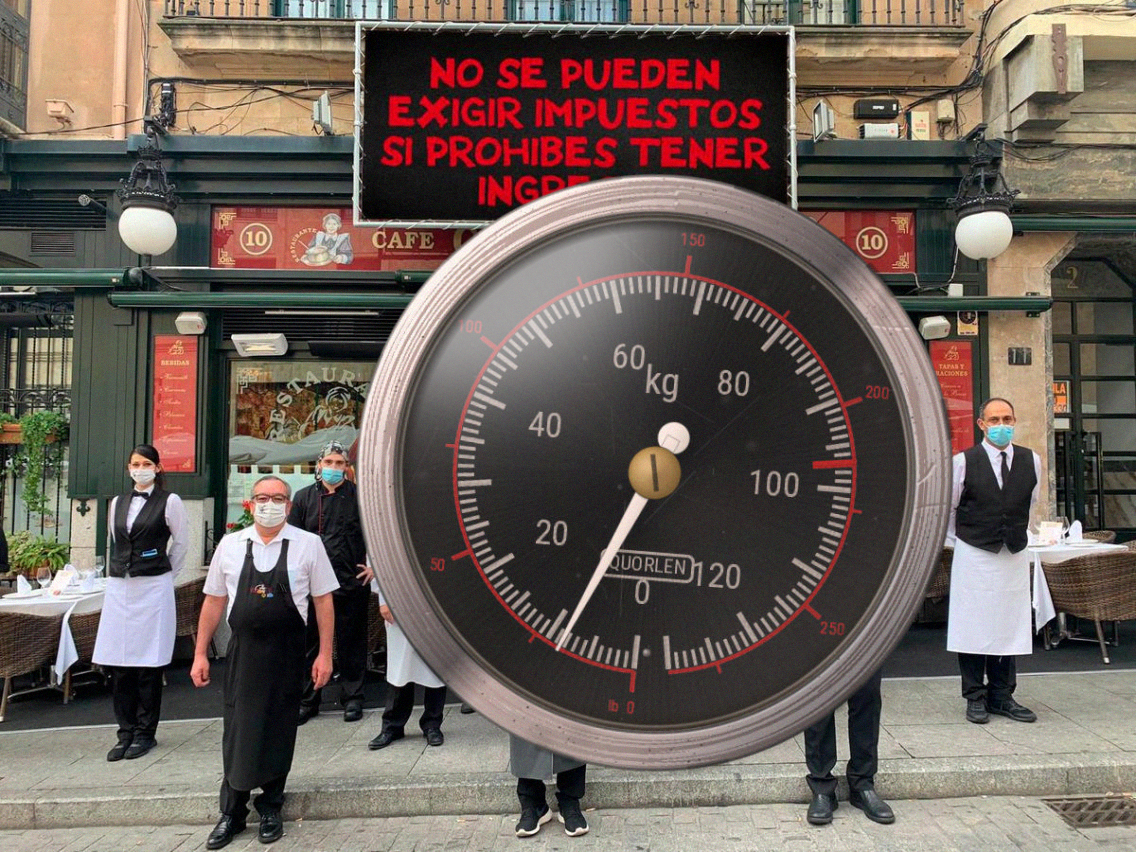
8.5 kg
